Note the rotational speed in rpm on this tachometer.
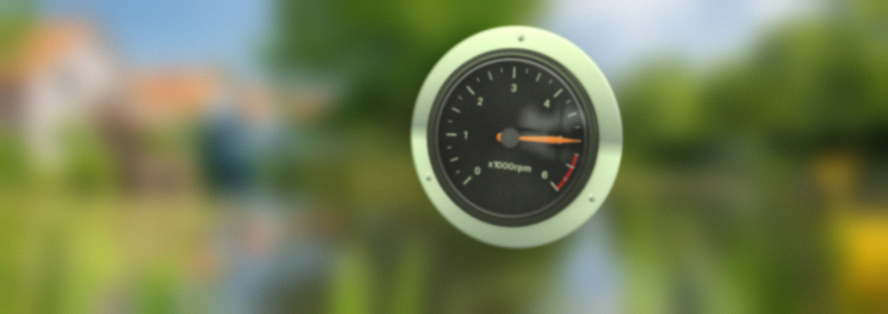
5000 rpm
